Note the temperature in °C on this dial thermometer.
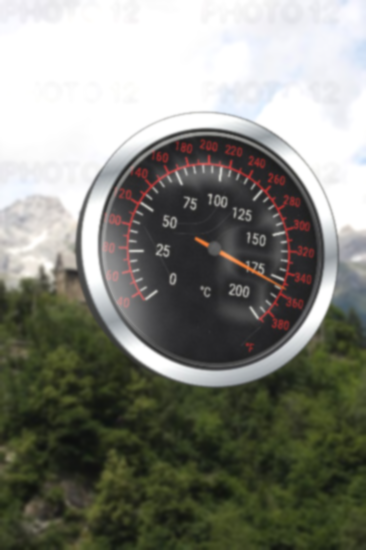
180 °C
